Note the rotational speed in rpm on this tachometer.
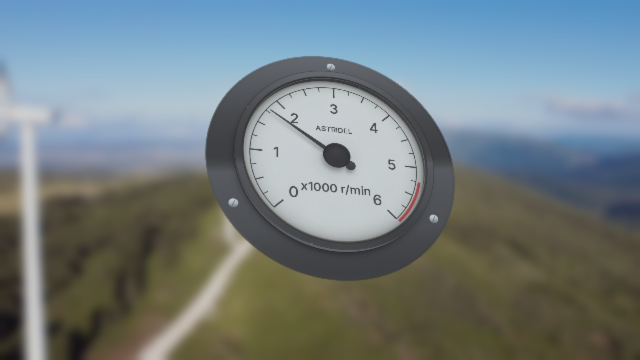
1750 rpm
